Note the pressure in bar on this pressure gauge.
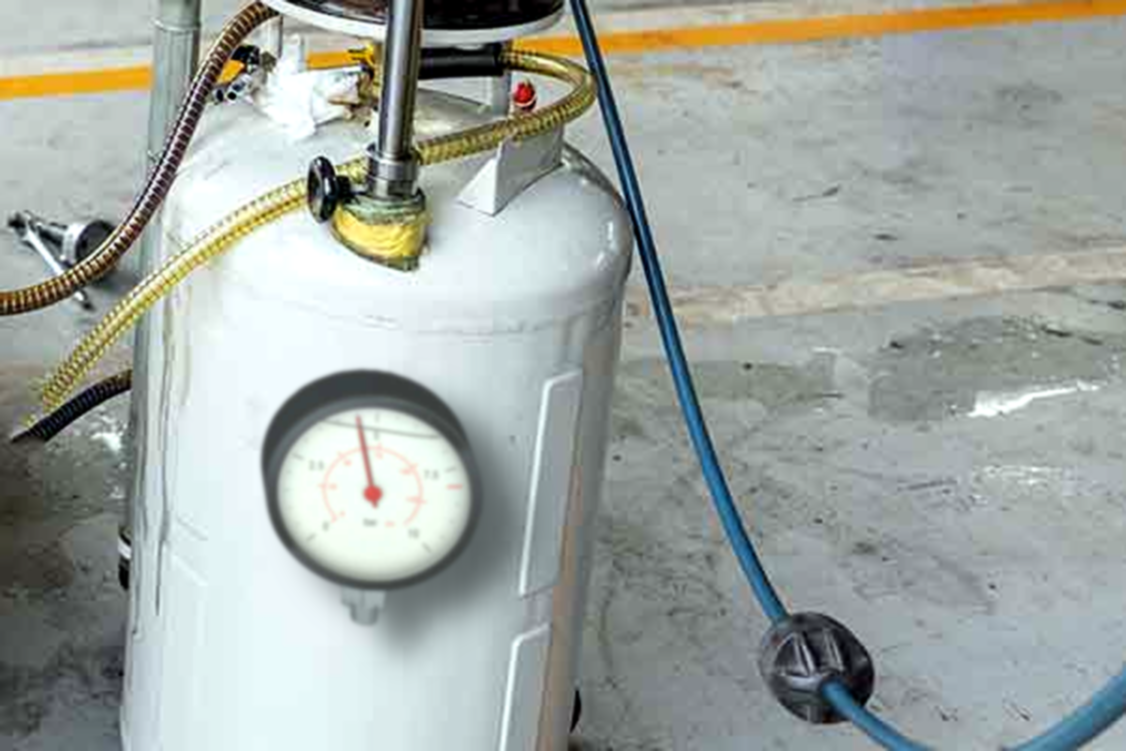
4.5 bar
